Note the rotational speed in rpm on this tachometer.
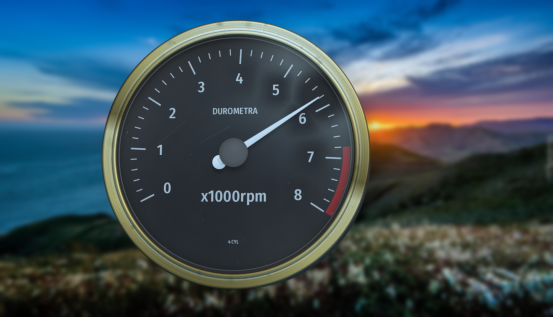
5800 rpm
